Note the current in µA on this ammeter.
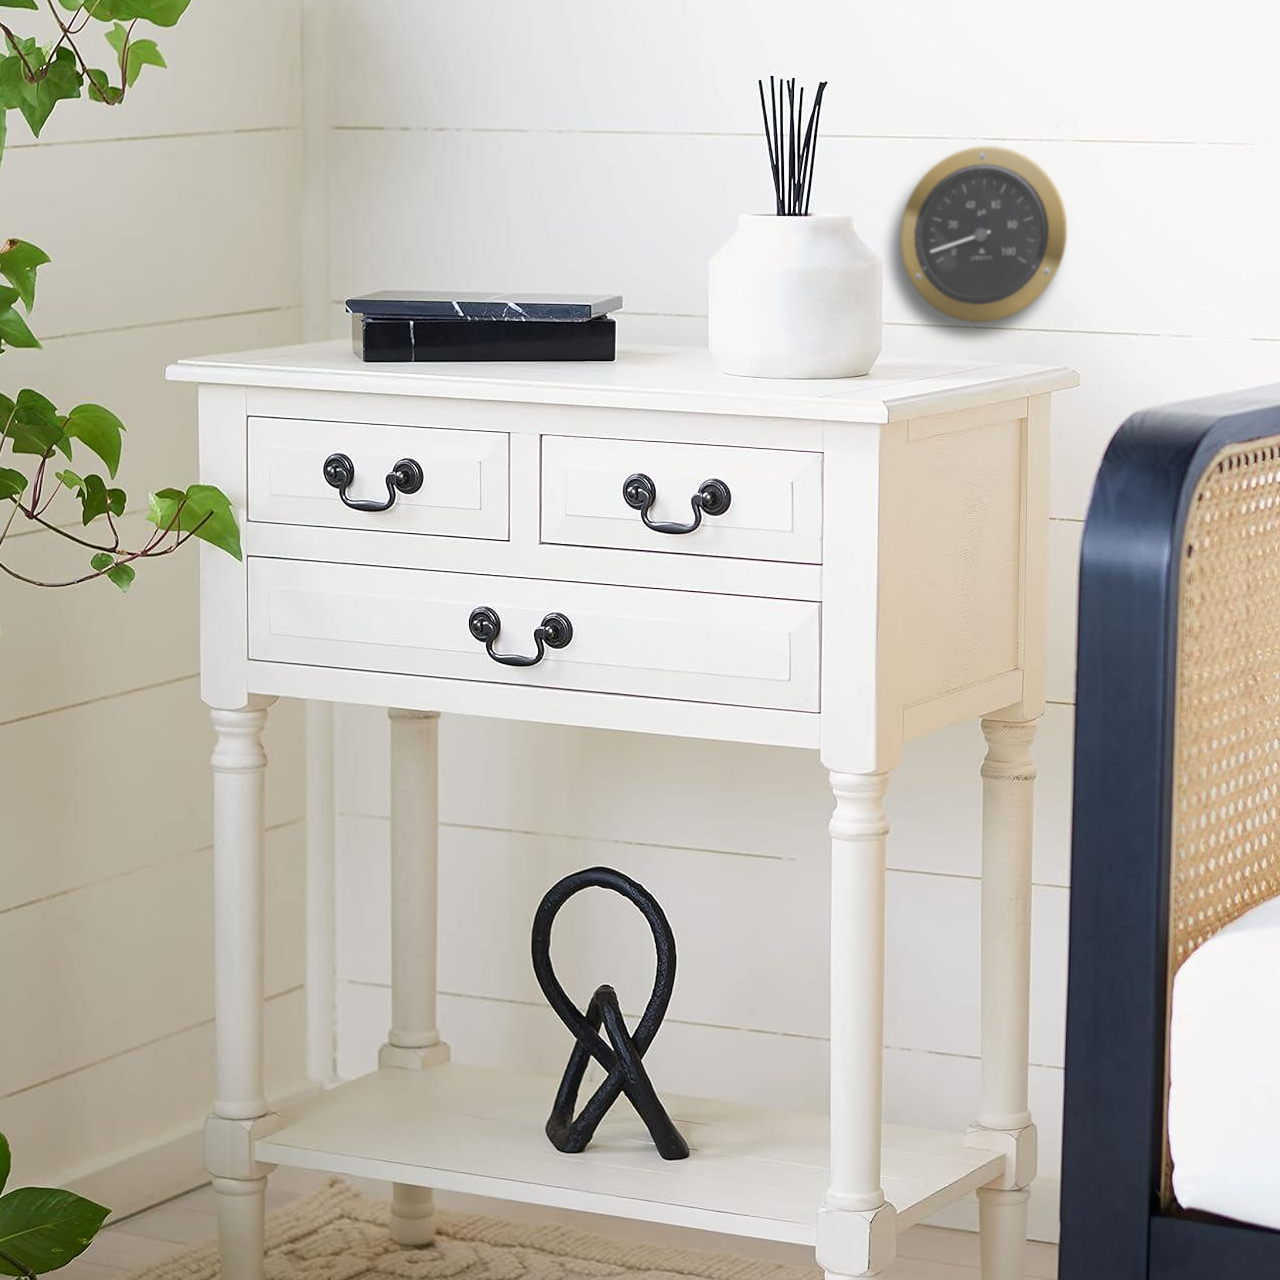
5 µA
